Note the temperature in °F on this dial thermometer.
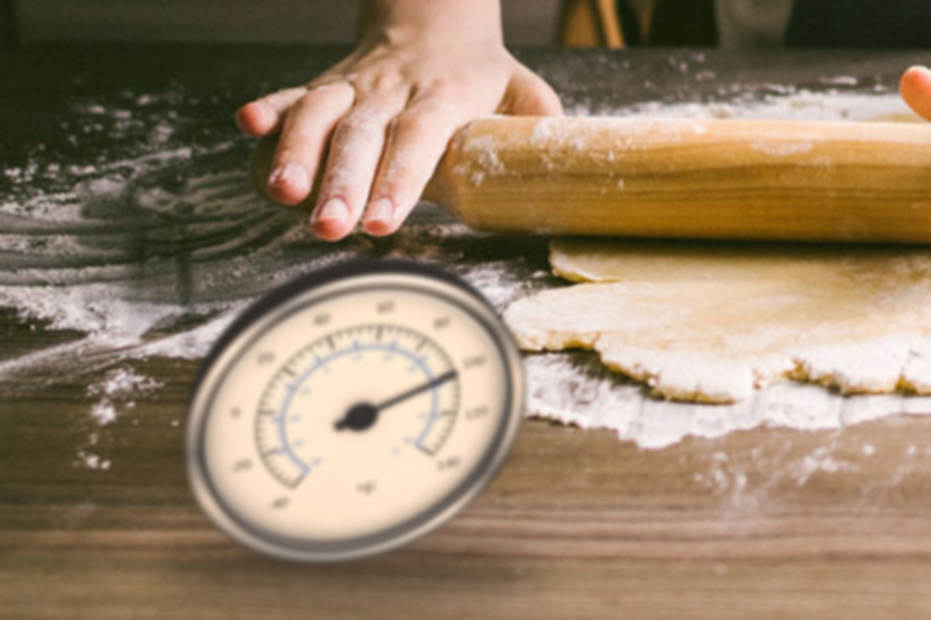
100 °F
